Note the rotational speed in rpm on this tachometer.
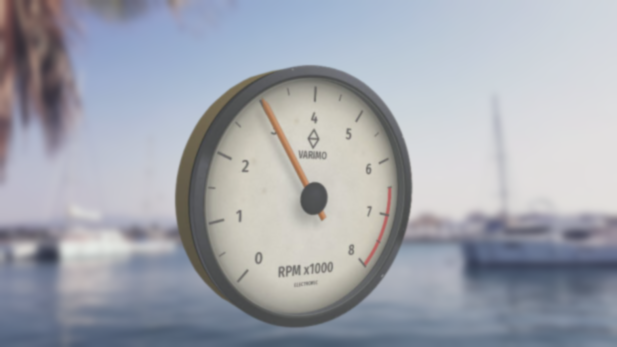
3000 rpm
